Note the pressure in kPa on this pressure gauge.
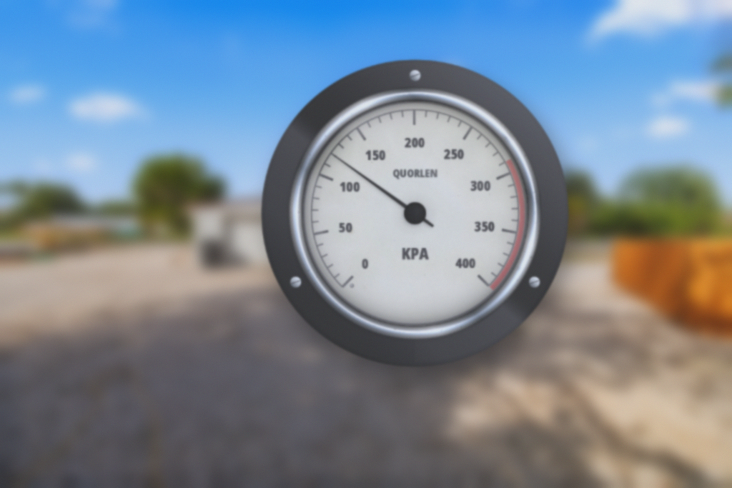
120 kPa
